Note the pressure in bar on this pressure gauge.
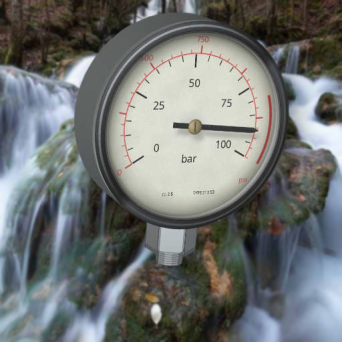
90 bar
